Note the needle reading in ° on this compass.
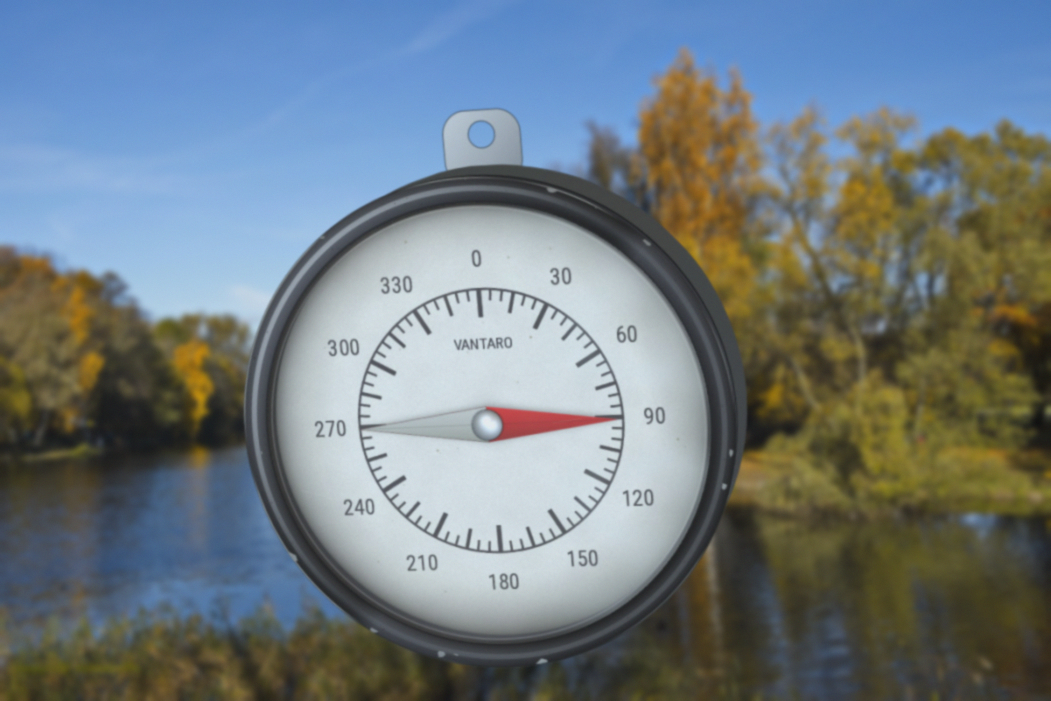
90 °
